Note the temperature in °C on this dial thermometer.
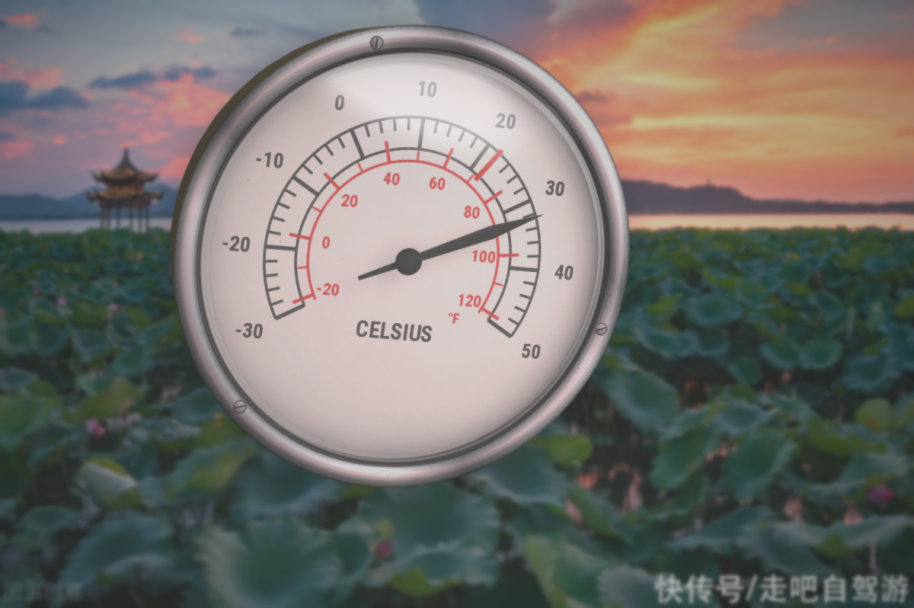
32 °C
